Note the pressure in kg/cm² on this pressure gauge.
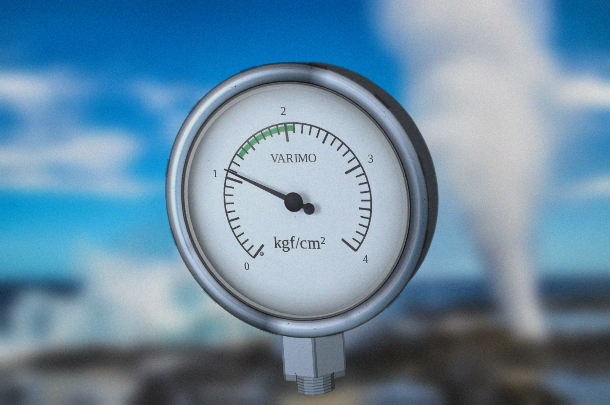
1.1 kg/cm²
